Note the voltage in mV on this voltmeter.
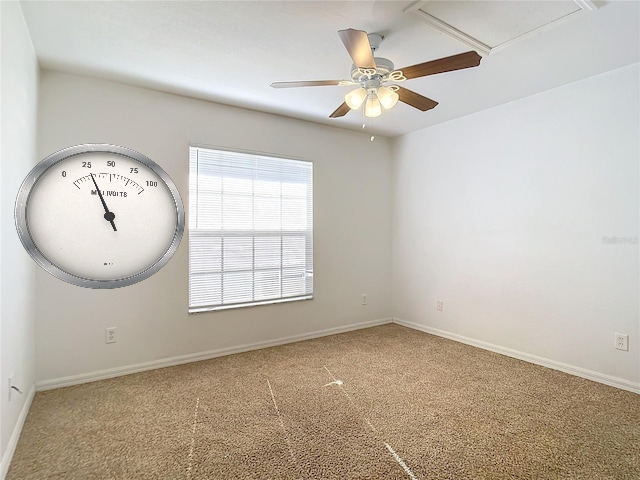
25 mV
